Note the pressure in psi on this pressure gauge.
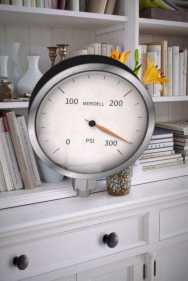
280 psi
